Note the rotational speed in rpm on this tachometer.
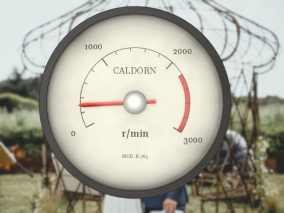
300 rpm
